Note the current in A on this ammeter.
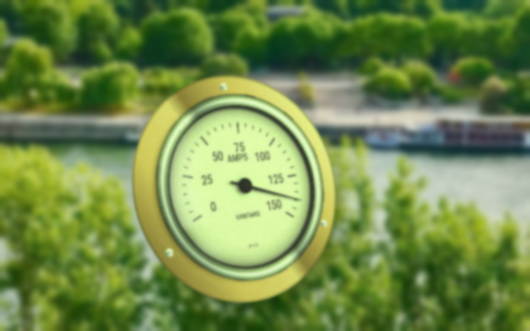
140 A
